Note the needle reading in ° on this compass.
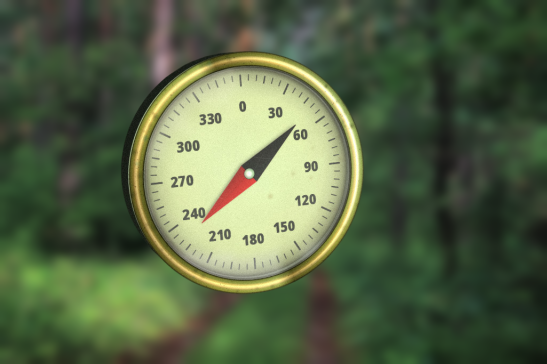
230 °
